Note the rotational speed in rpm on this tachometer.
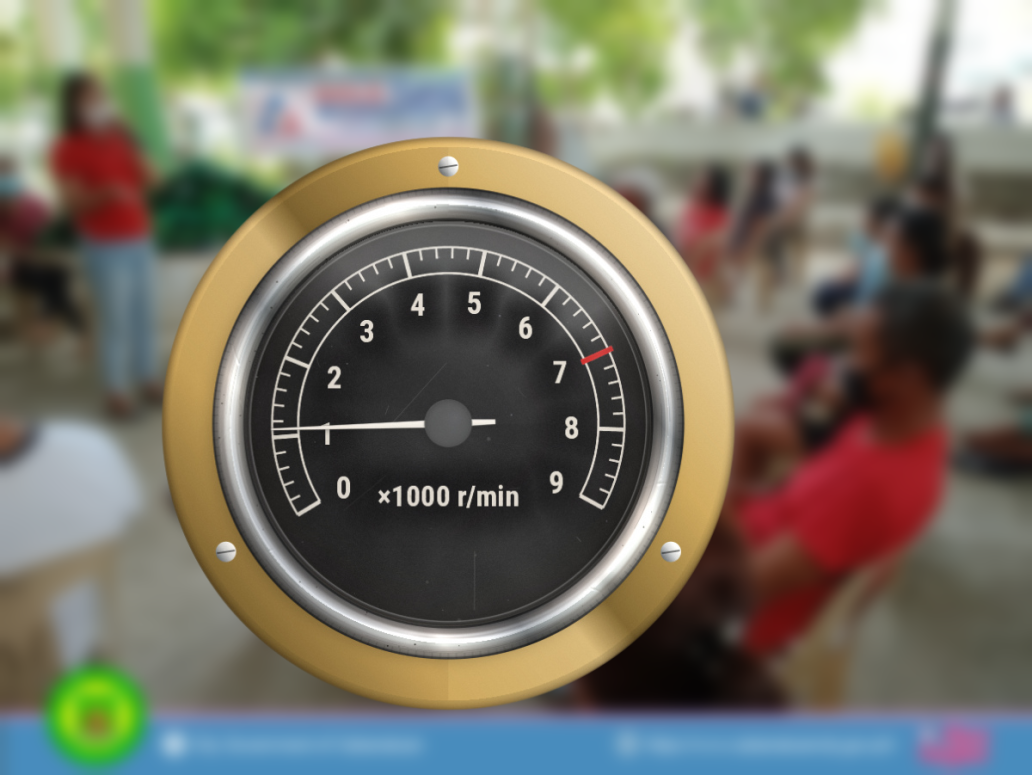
1100 rpm
